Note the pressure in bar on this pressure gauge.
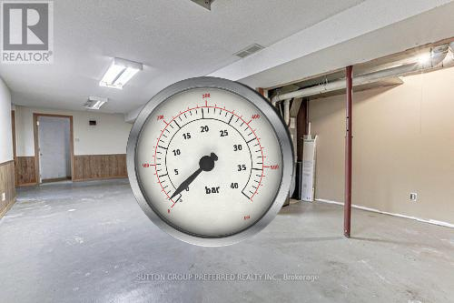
1 bar
